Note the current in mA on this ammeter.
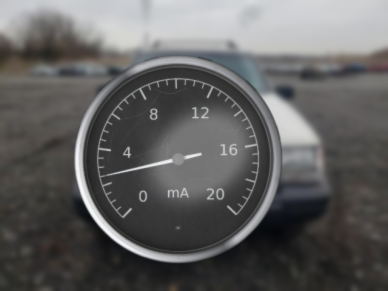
2.5 mA
